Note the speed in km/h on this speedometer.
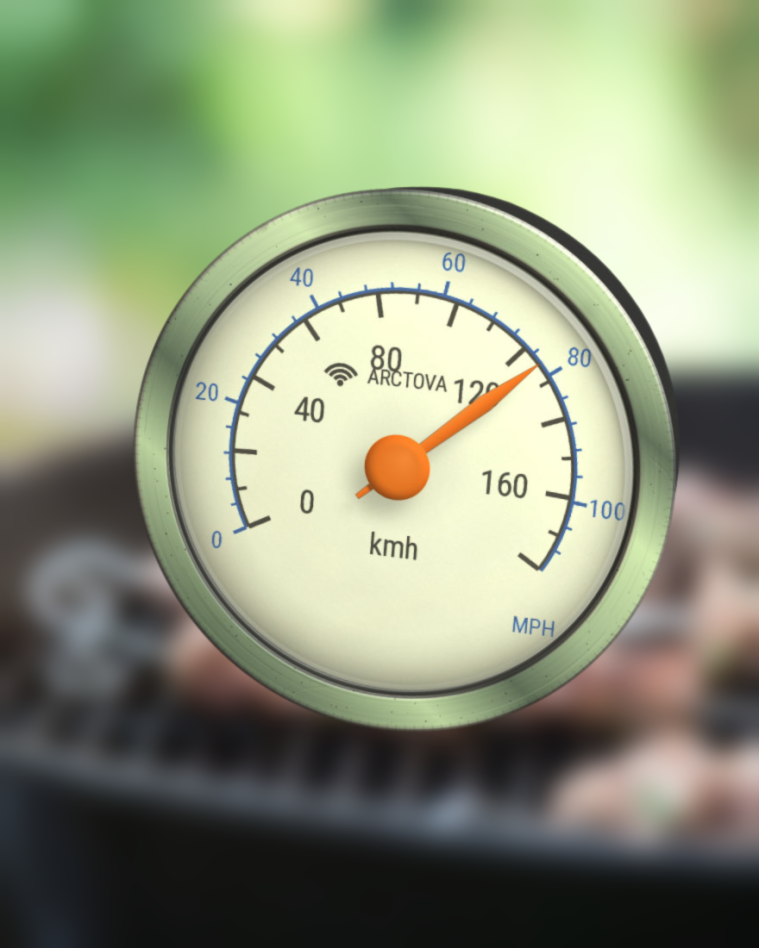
125 km/h
